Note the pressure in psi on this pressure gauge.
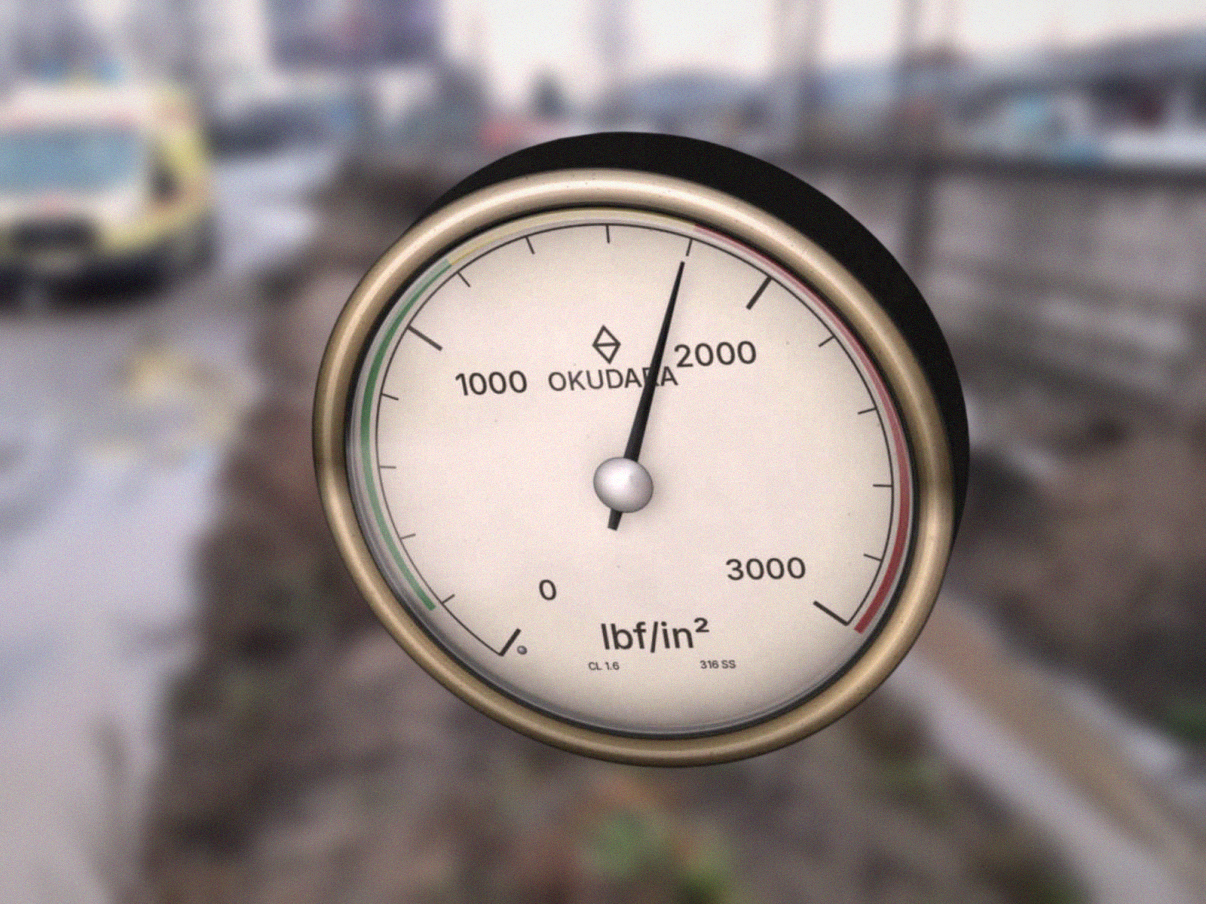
1800 psi
